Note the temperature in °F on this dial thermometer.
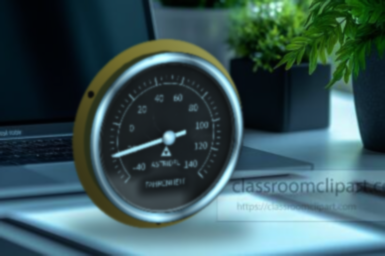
-20 °F
